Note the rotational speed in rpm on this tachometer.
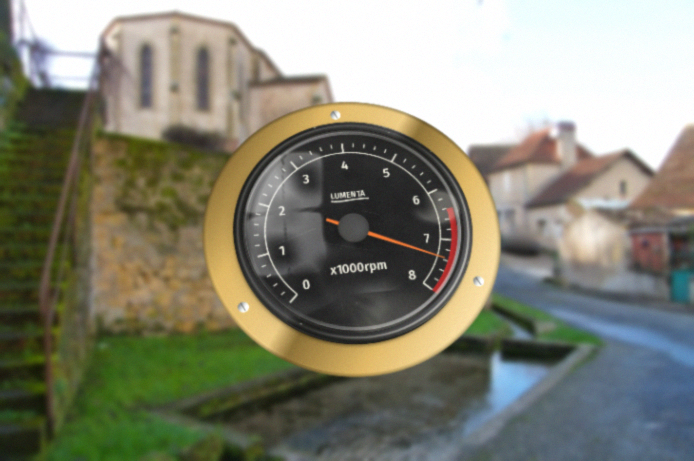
7400 rpm
